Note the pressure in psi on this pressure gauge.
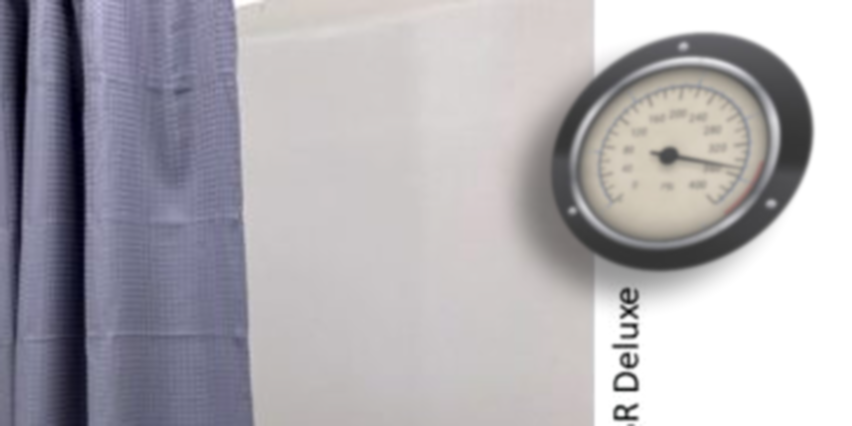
350 psi
